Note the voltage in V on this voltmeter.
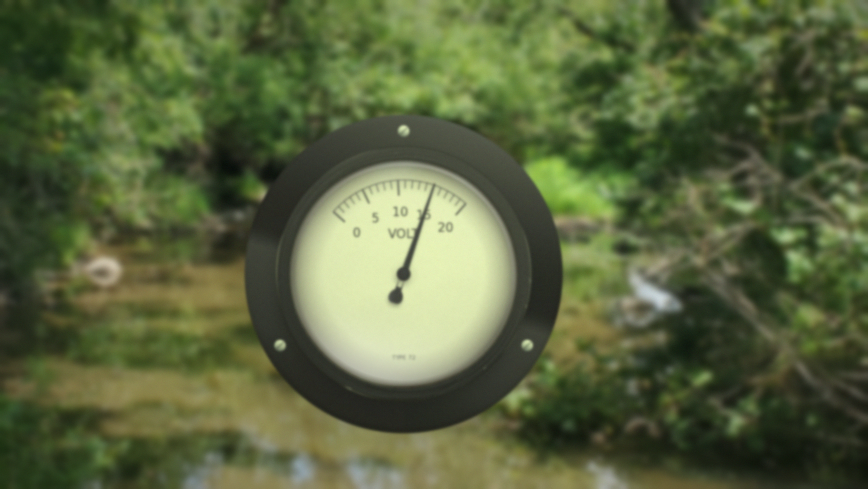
15 V
